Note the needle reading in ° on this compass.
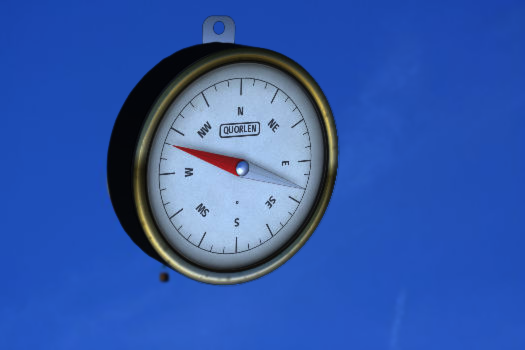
290 °
